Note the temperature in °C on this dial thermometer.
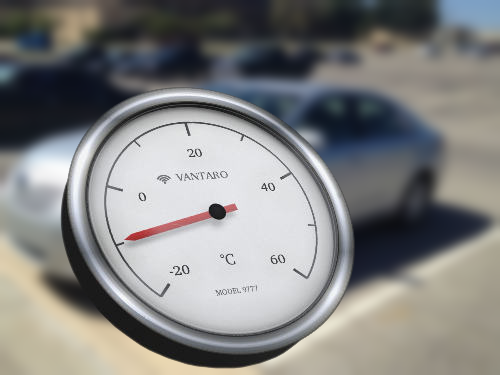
-10 °C
